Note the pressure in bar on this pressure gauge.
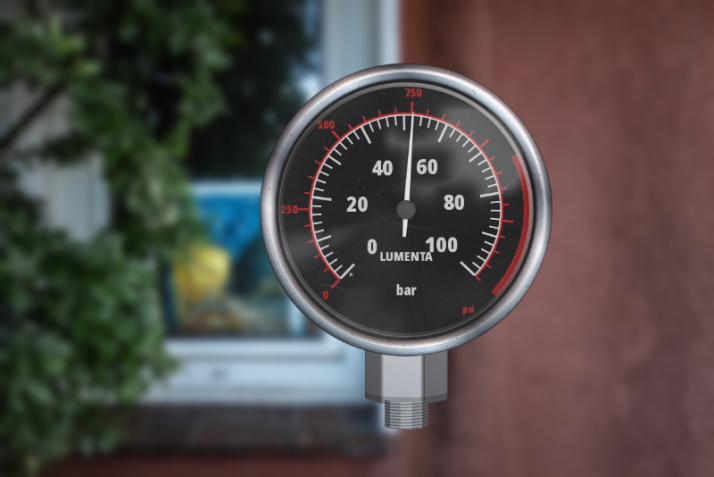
52 bar
